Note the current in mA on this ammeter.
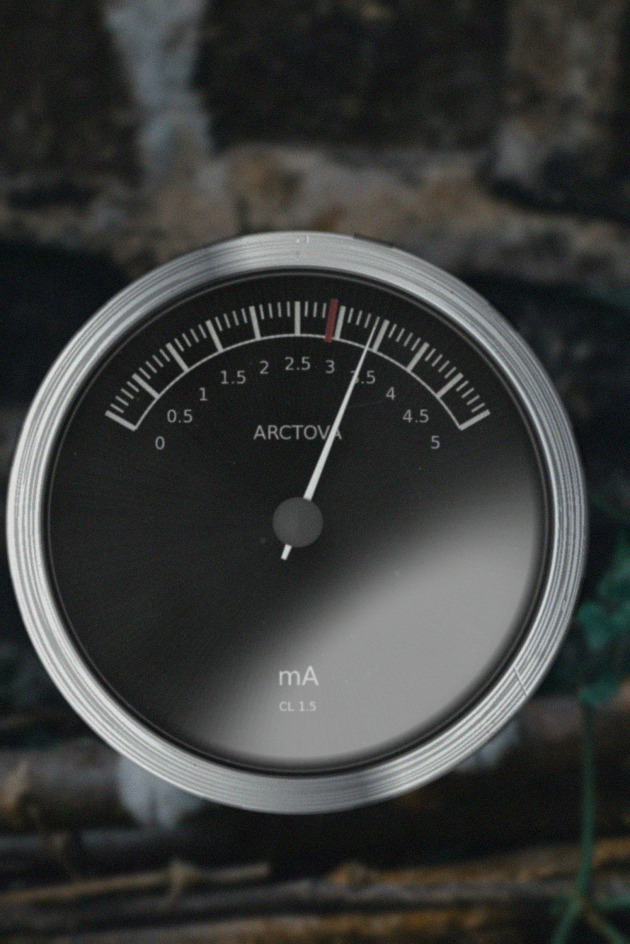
3.4 mA
